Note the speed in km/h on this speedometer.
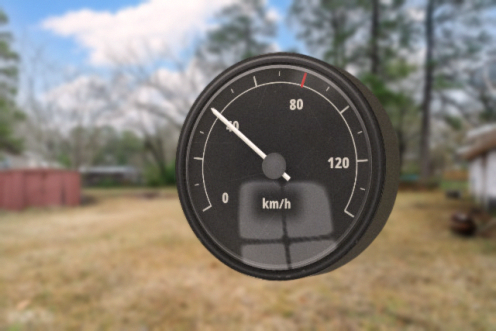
40 km/h
